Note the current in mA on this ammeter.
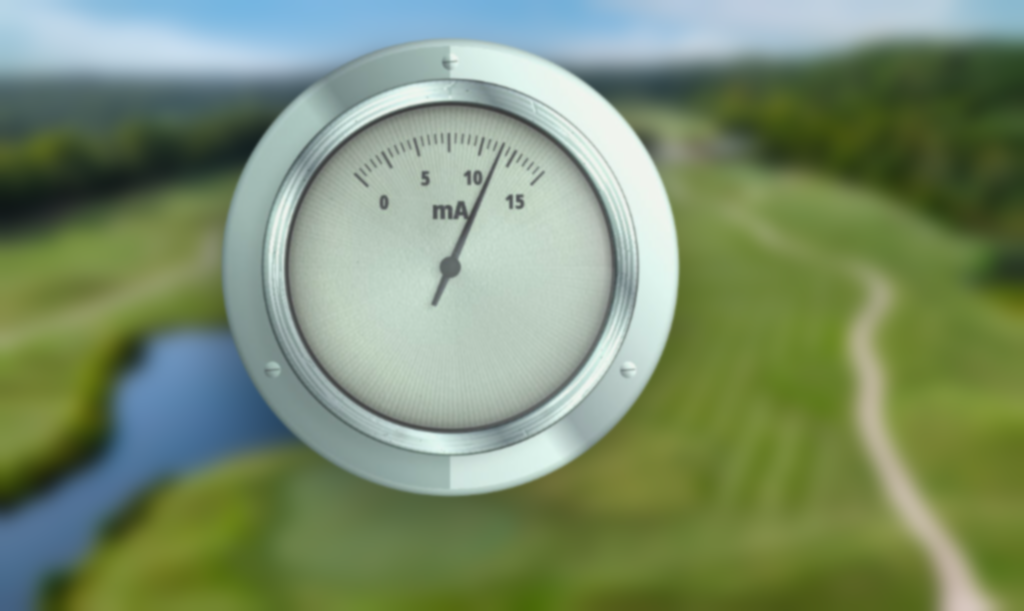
11.5 mA
